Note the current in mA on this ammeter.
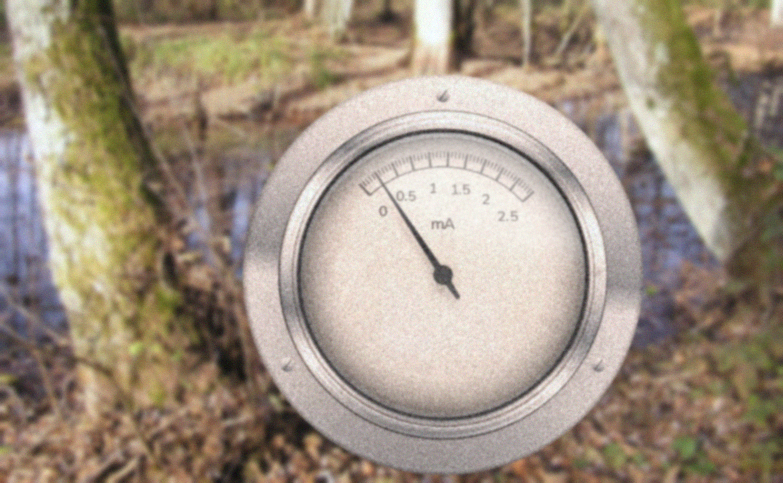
0.25 mA
